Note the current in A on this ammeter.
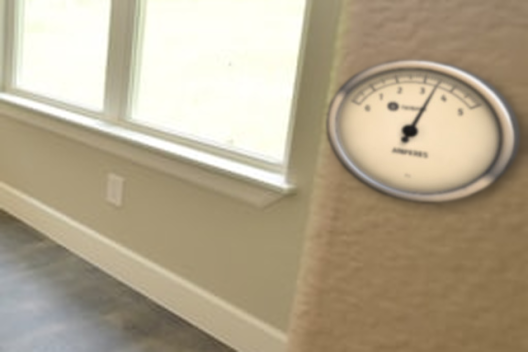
3.5 A
